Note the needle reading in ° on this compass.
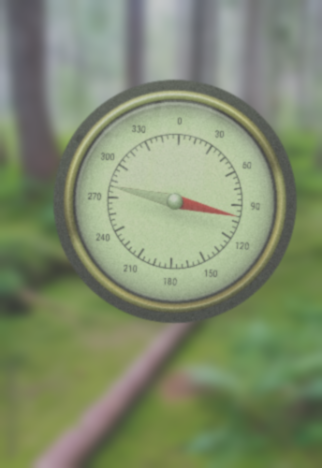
100 °
